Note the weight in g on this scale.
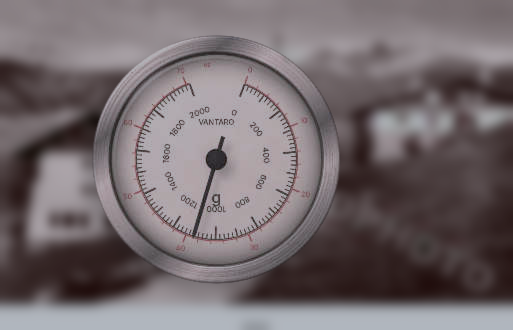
1100 g
